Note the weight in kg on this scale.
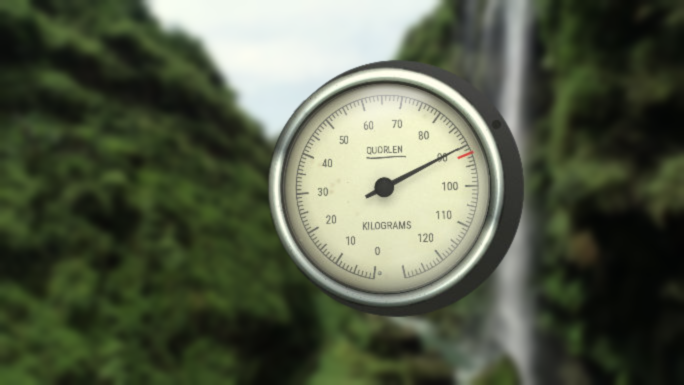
90 kg
